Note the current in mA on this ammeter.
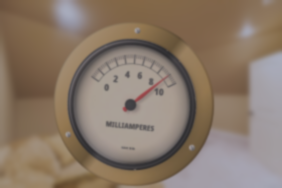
9 mA
